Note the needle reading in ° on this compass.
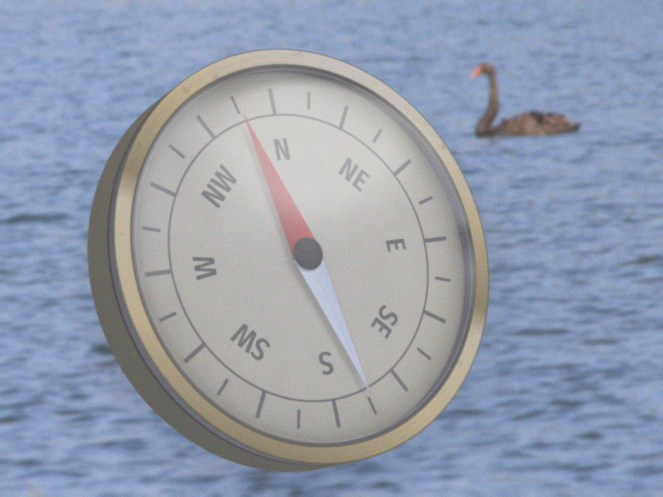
345 °
